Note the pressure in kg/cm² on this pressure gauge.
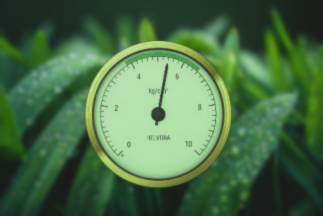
5.4 kg/cm²
